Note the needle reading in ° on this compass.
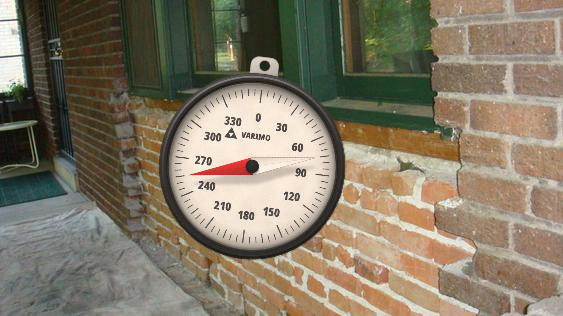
255 °
